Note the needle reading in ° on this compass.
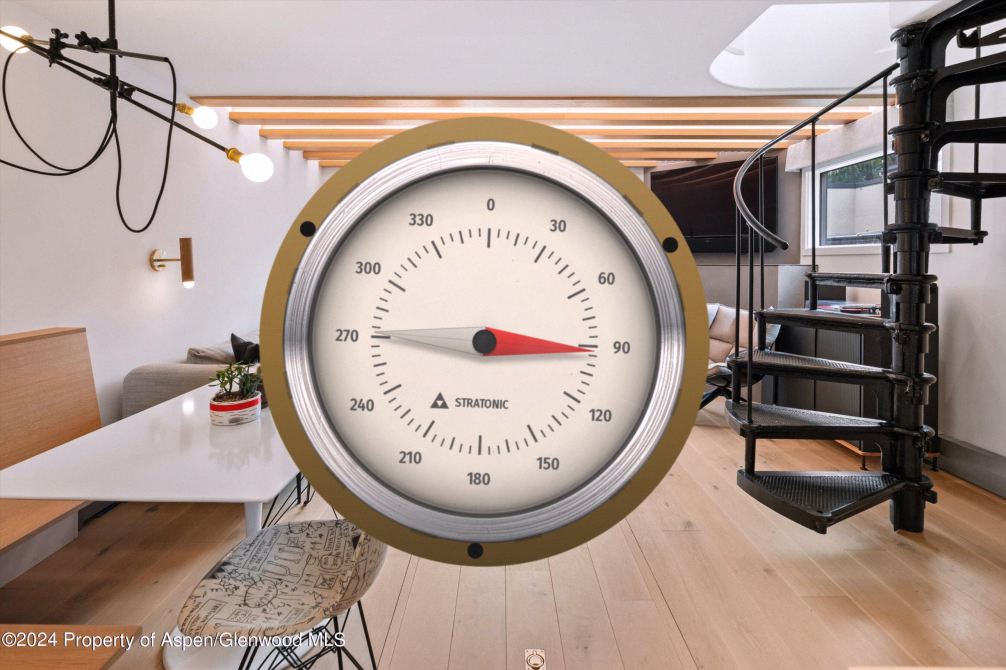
92.5 °
